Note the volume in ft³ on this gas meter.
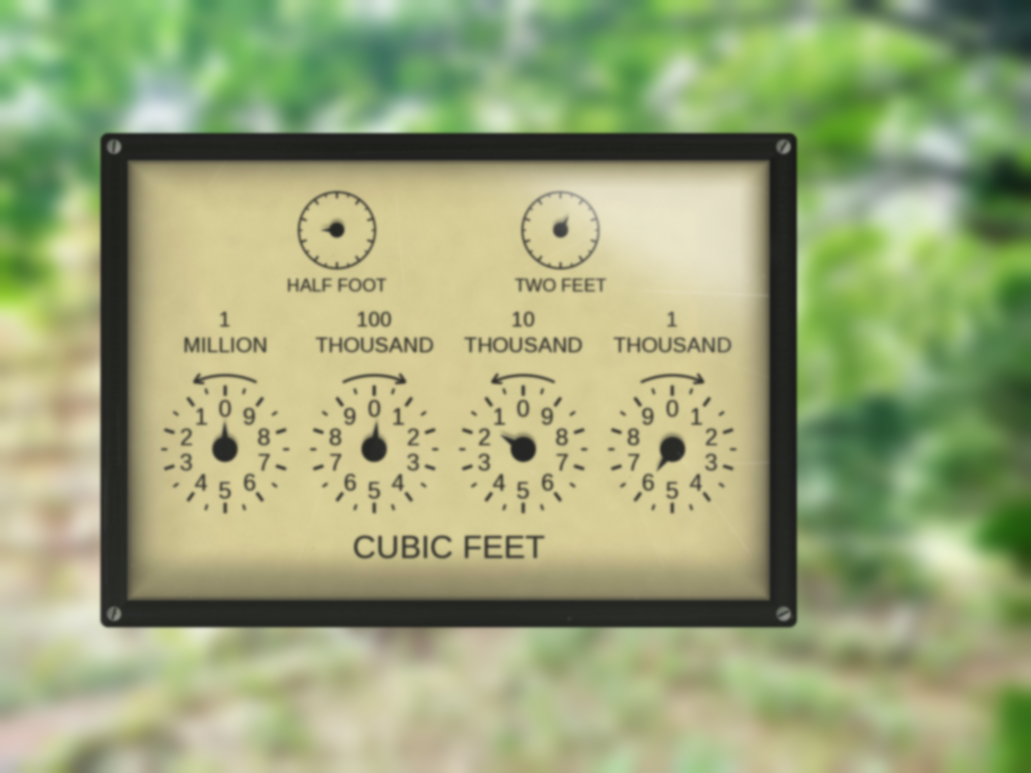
1600 ft³
